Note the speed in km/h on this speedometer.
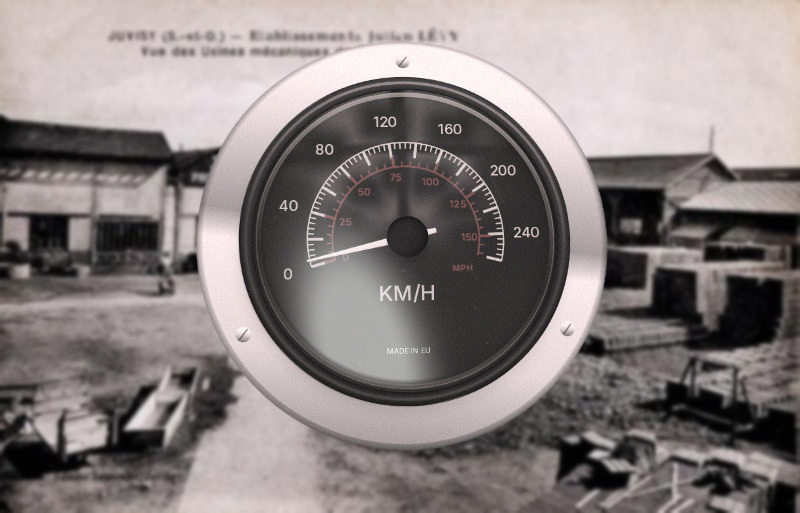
4 km/h
